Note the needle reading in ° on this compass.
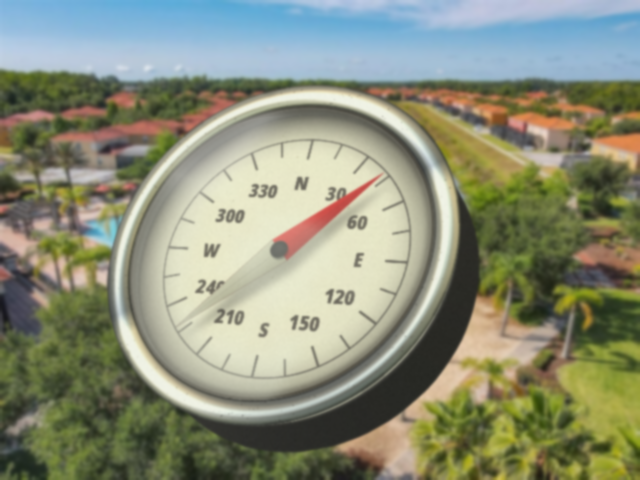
45 °
